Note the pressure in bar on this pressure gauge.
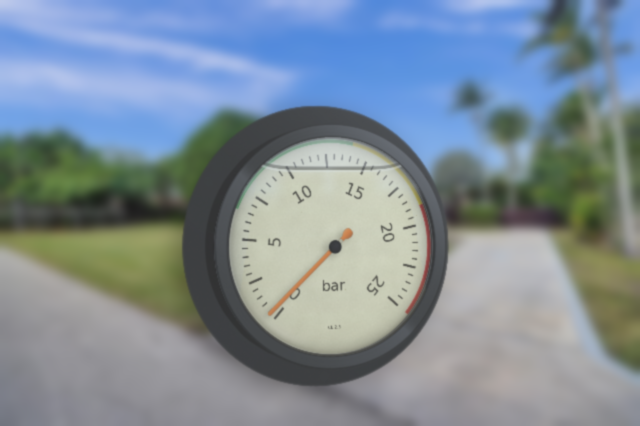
0.5 bar
